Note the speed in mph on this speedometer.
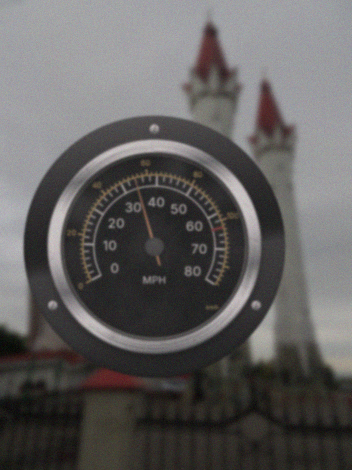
34 mph
